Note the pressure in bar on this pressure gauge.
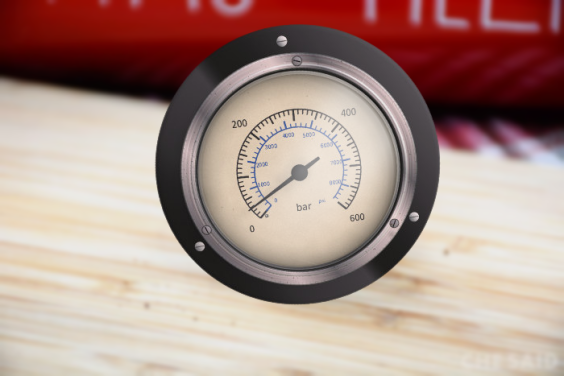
30 bar
